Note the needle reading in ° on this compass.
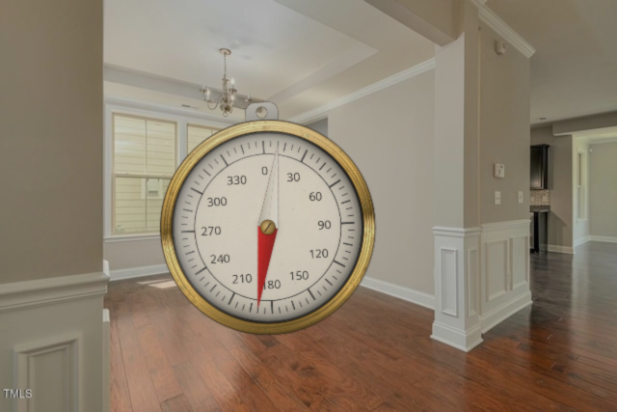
190 °
